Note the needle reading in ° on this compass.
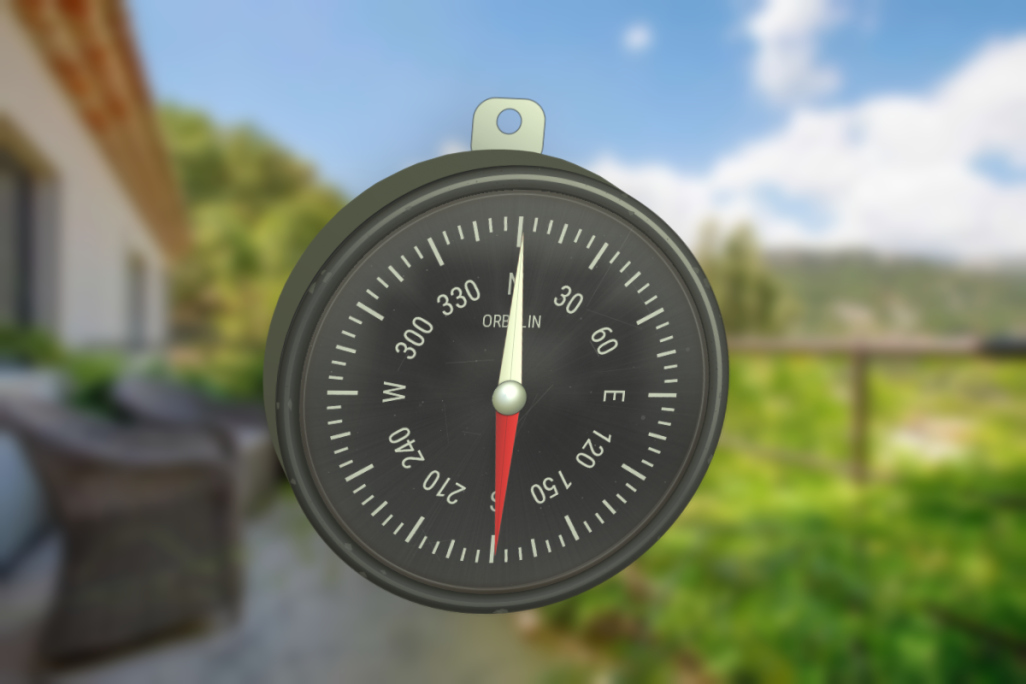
180 °
